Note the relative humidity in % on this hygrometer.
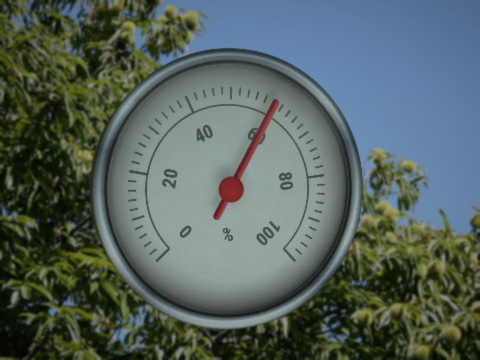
60 %
